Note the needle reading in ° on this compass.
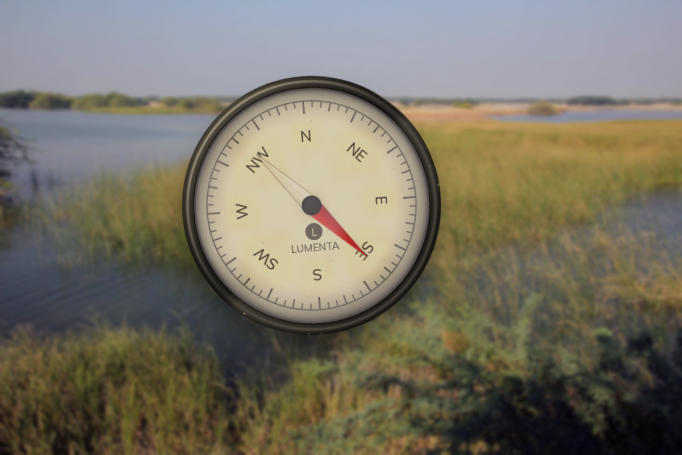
137.5 °
